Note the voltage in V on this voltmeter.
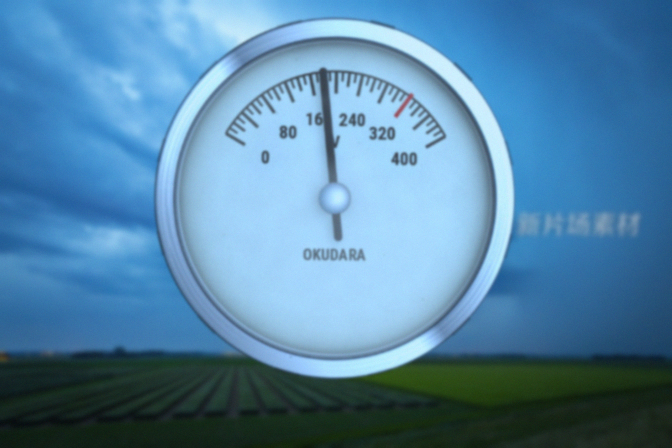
180 V
